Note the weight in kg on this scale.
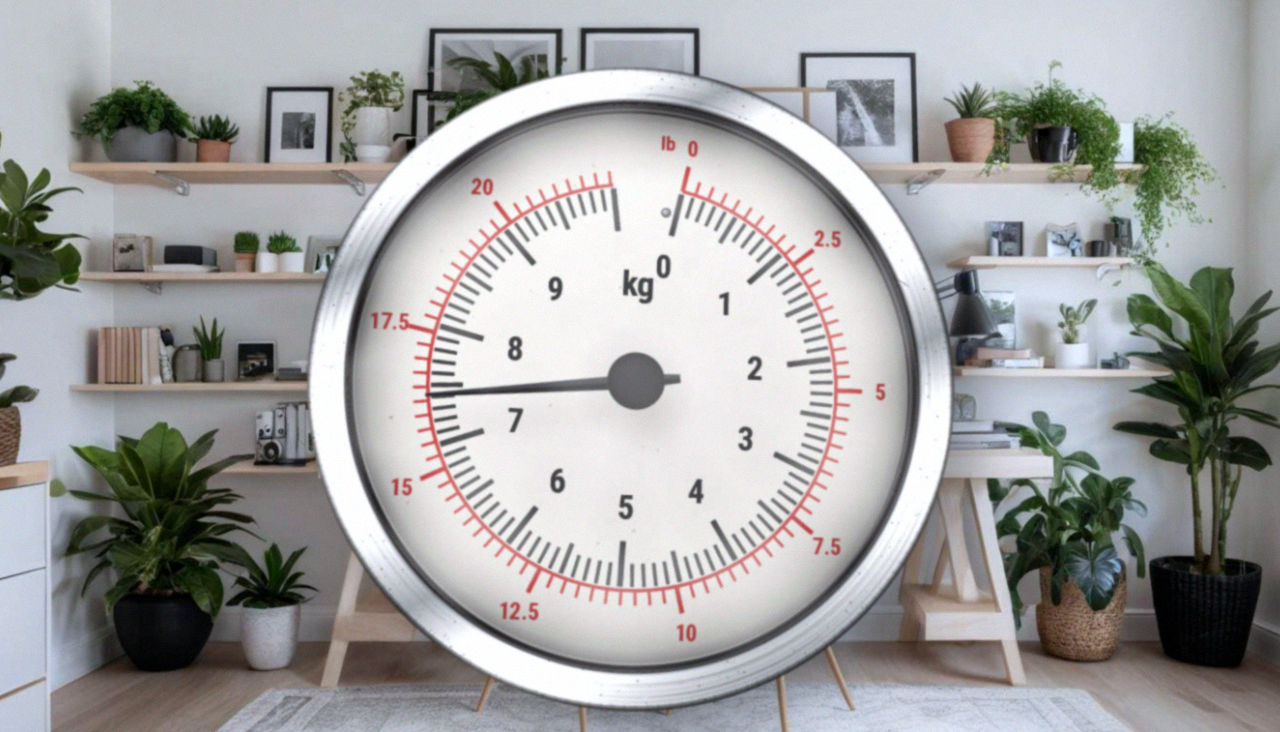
7.4 kg
